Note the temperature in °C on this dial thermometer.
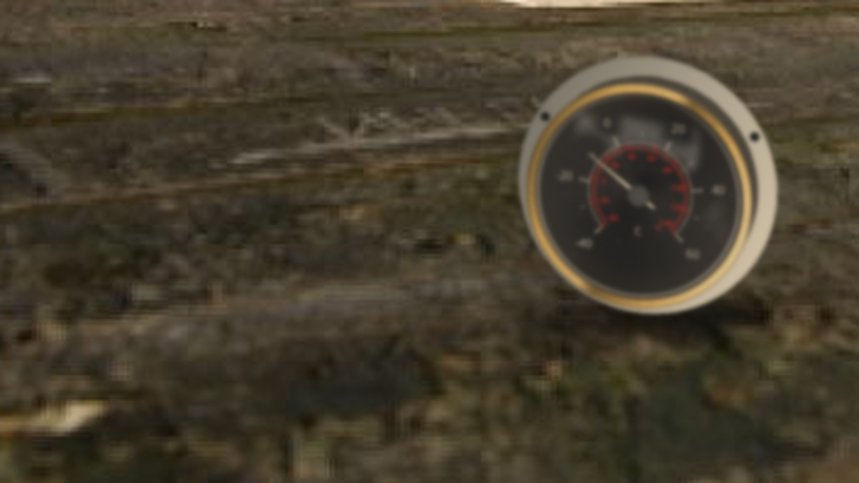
-10 °C
